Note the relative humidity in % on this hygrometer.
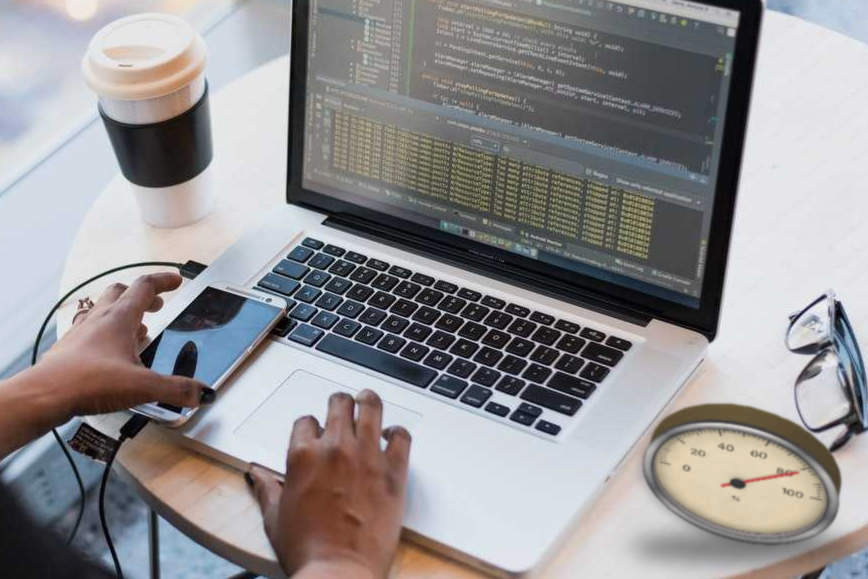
80 %
